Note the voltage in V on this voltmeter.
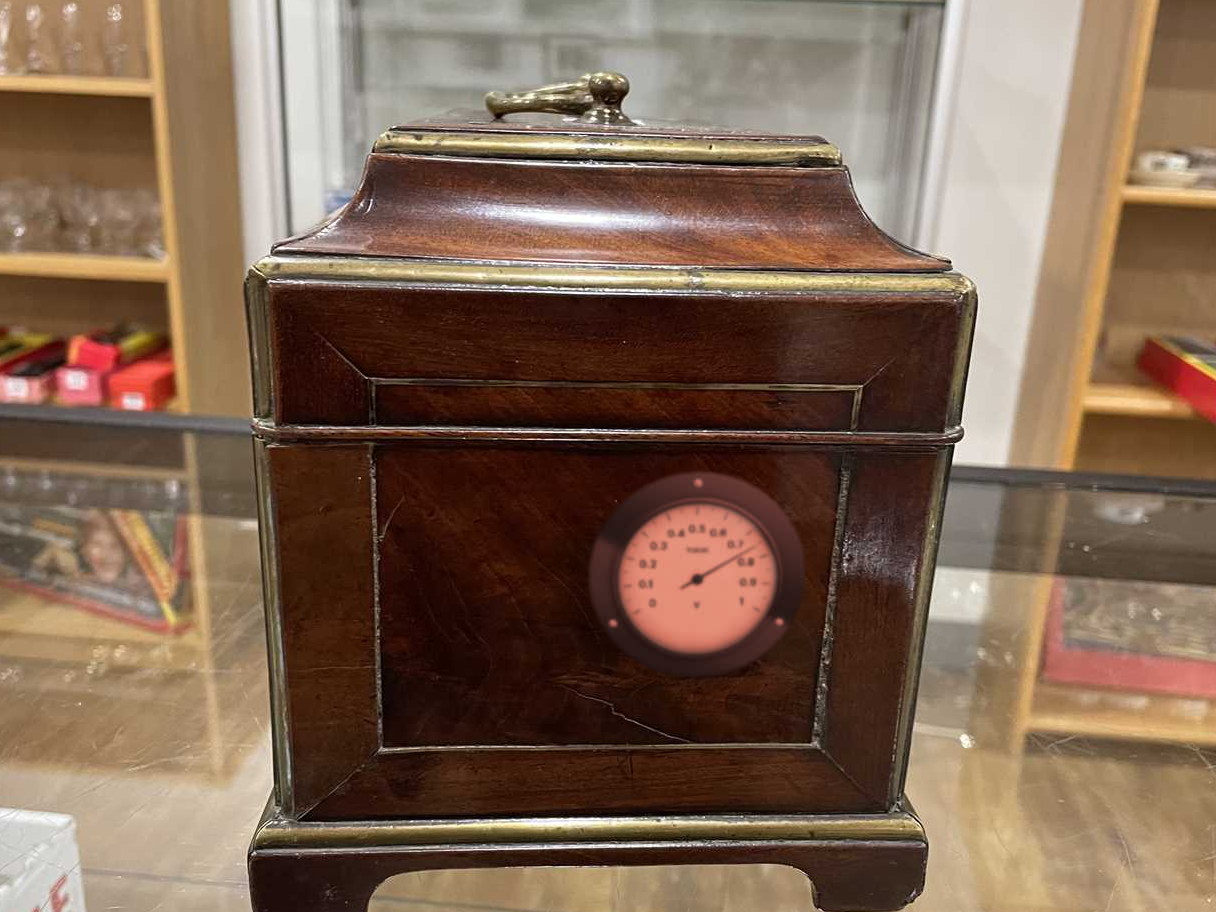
0.75 V
